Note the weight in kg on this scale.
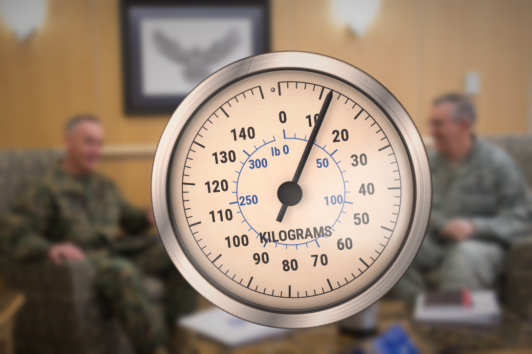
12 kg
